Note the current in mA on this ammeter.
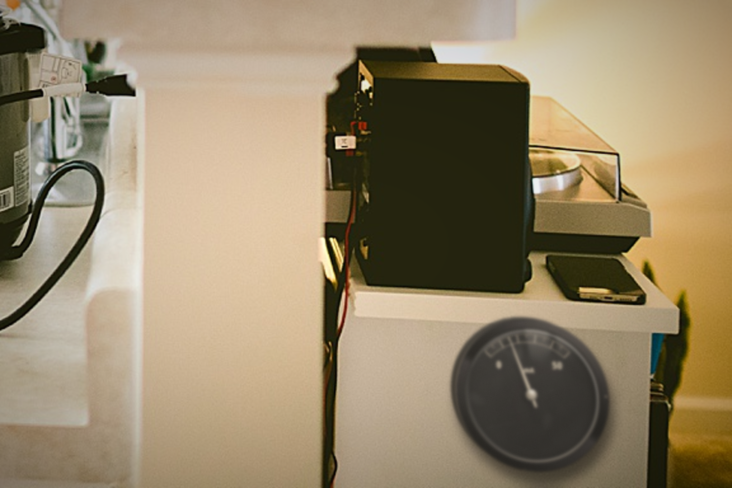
15 mA
